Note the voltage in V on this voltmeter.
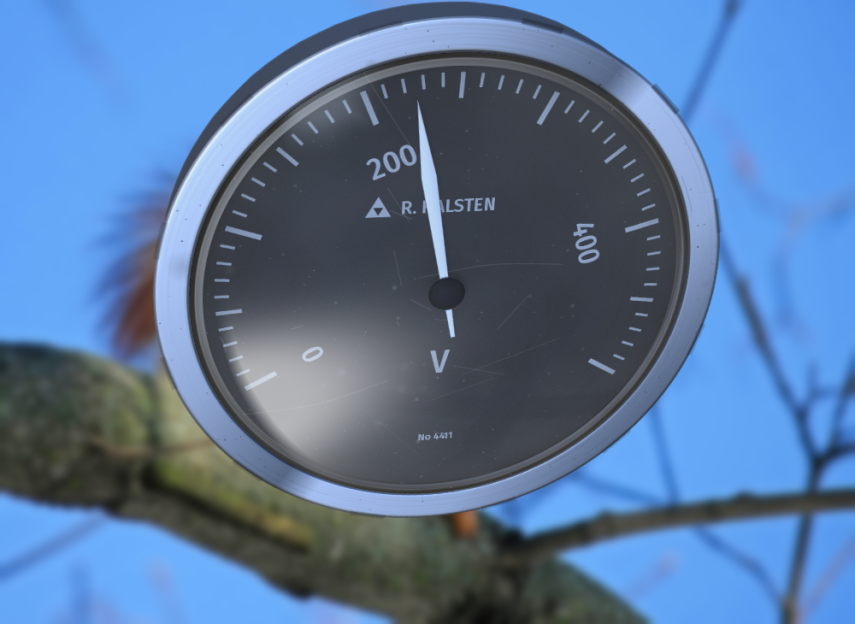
225 V
